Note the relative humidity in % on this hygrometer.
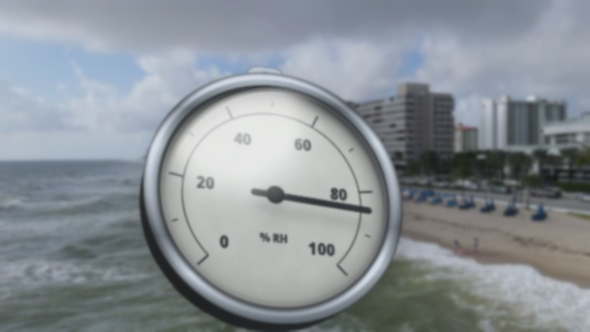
85 %
